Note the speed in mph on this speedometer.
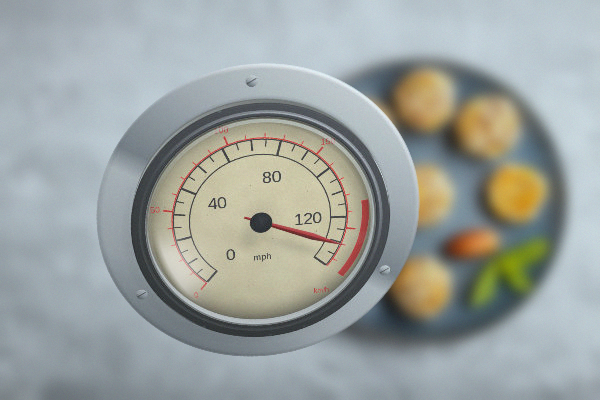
130 mph
